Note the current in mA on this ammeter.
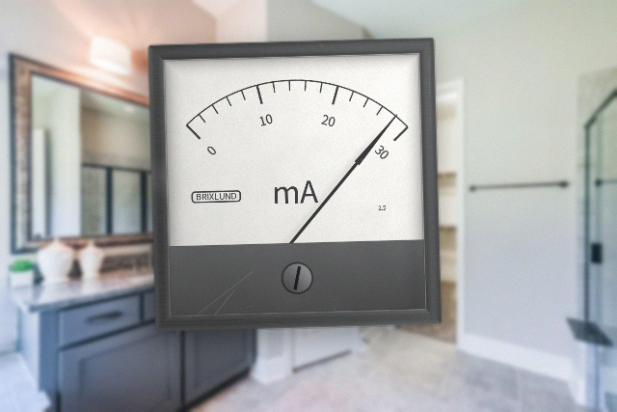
28 mA
